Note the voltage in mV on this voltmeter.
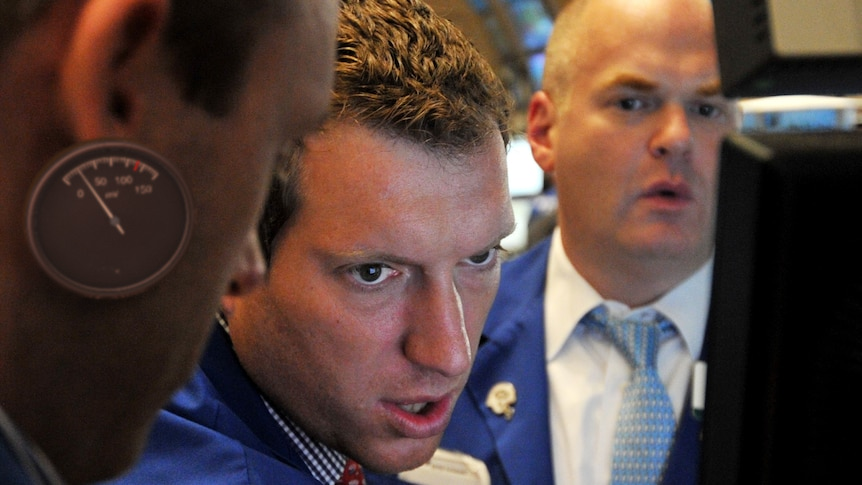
25 mV
